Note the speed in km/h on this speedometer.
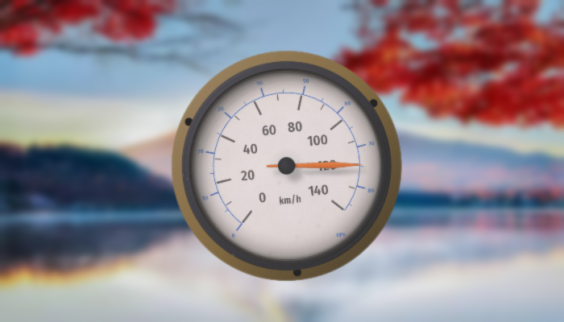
120 km/h
